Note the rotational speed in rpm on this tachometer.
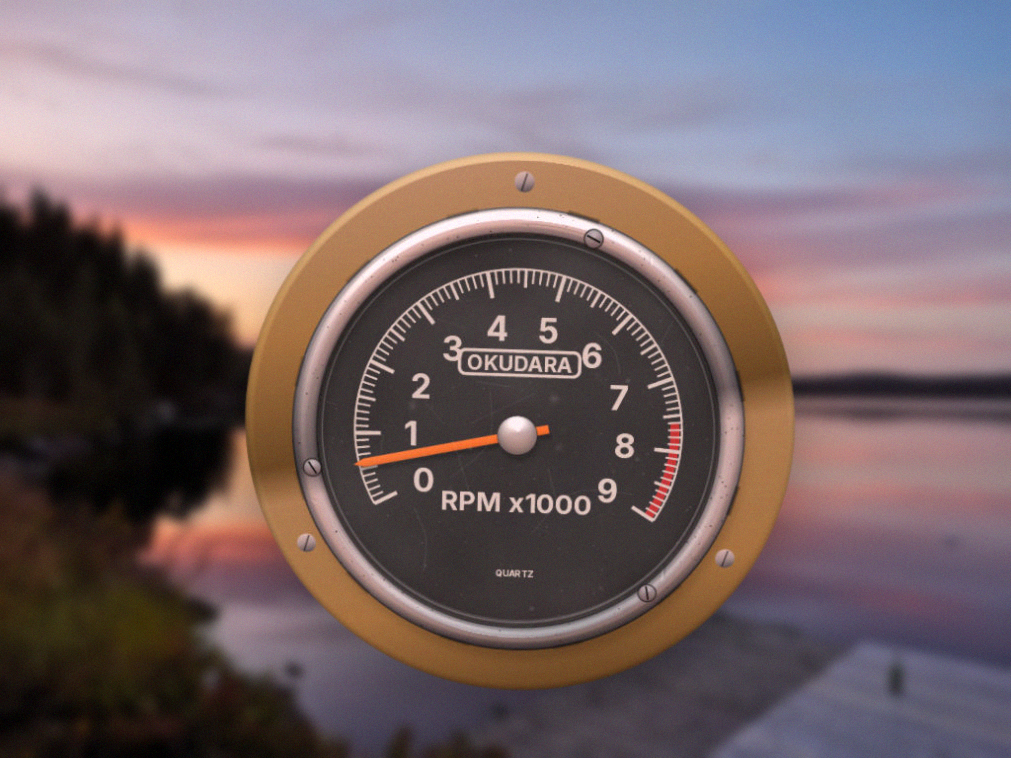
600 rpm
